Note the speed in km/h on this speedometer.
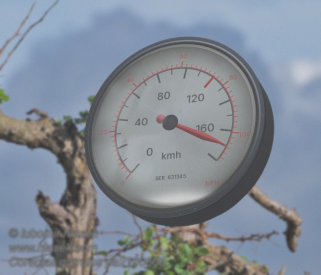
170 km/h
